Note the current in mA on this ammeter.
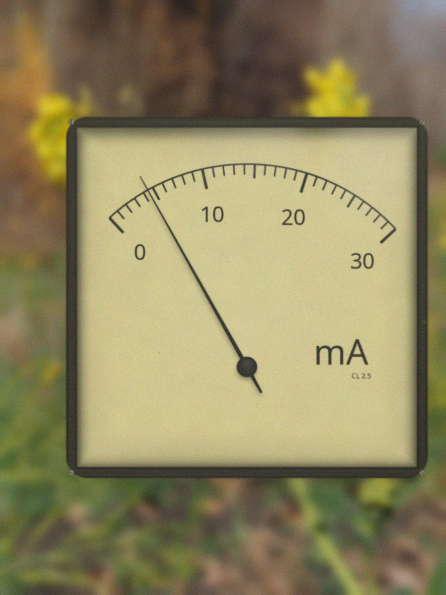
4.5 mA
